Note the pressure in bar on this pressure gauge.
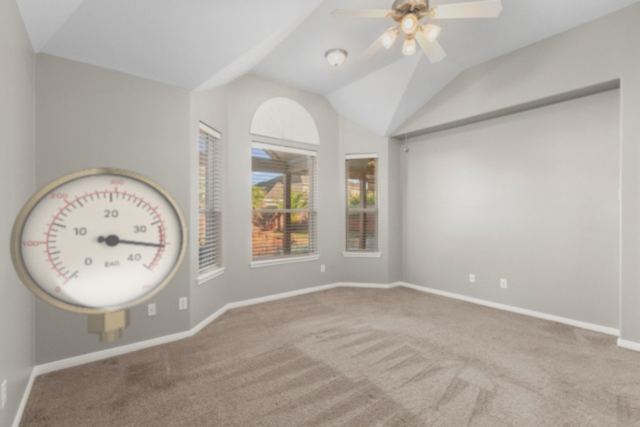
35 bar
